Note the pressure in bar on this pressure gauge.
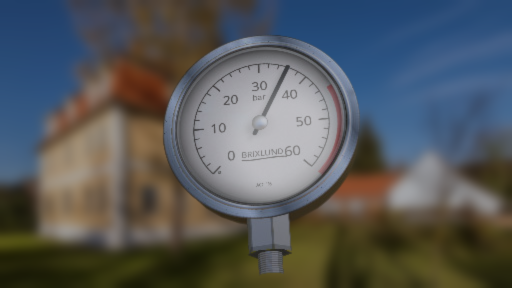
36 bar
